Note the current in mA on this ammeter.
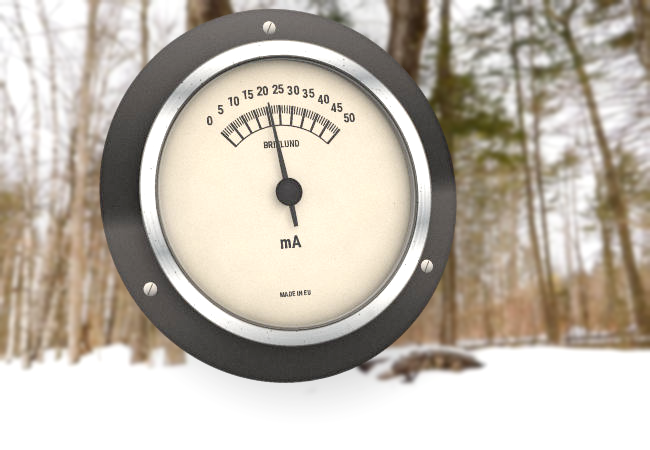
20 mA
